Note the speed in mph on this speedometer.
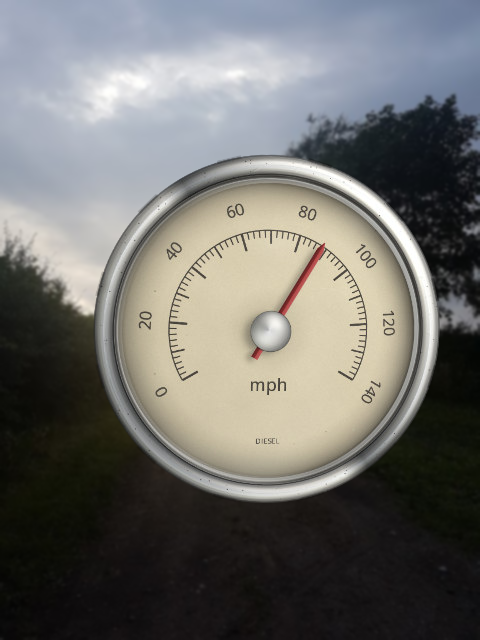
88 mph
